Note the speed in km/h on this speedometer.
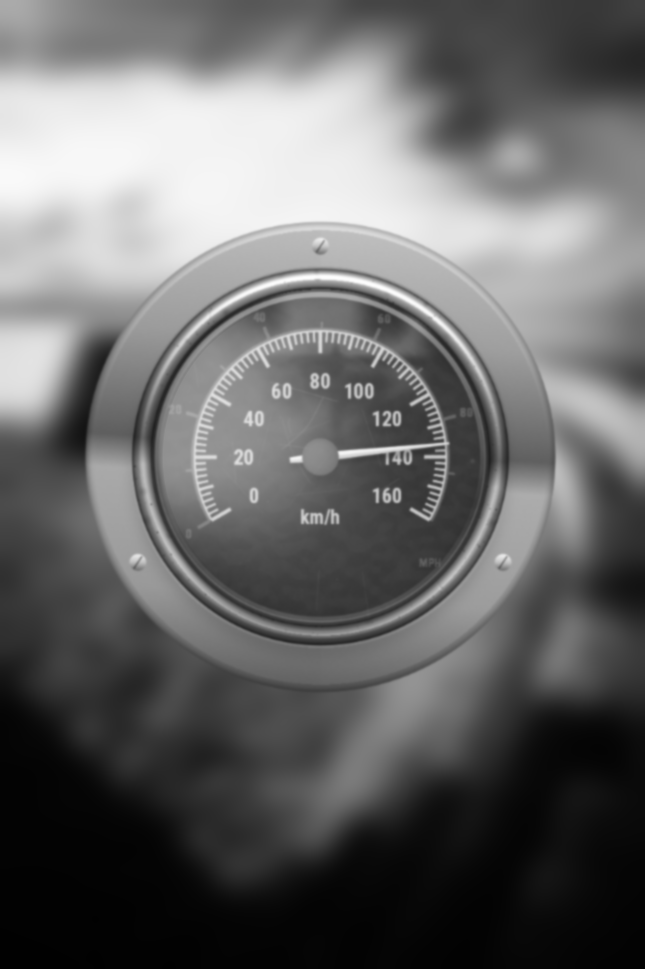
136 km/h
